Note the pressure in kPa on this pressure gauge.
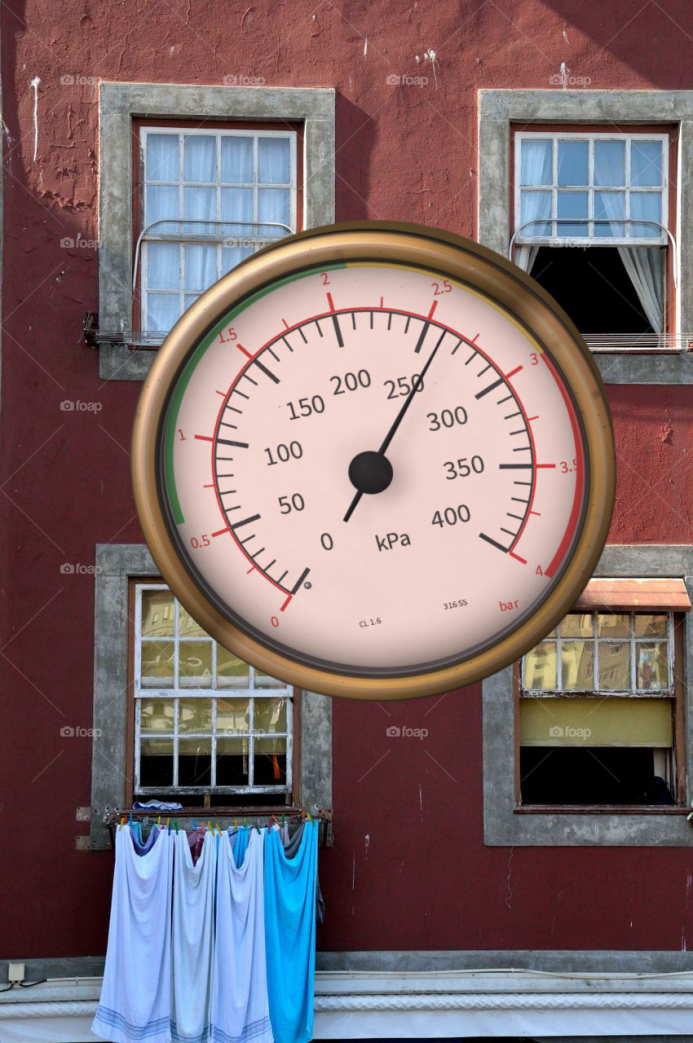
260 kPa
